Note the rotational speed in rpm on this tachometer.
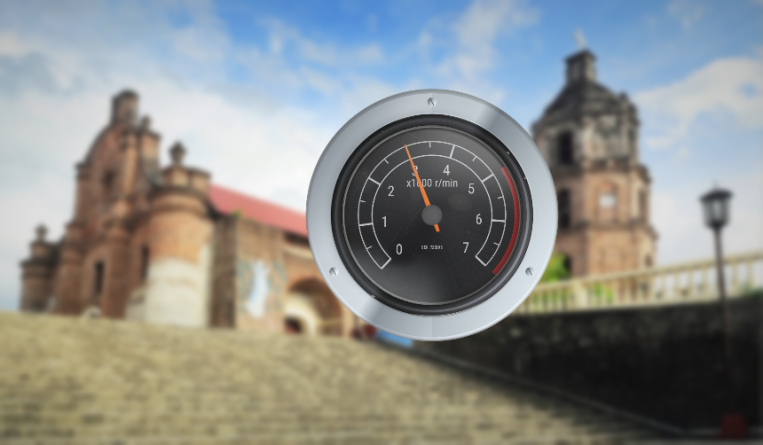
3000 rpm
